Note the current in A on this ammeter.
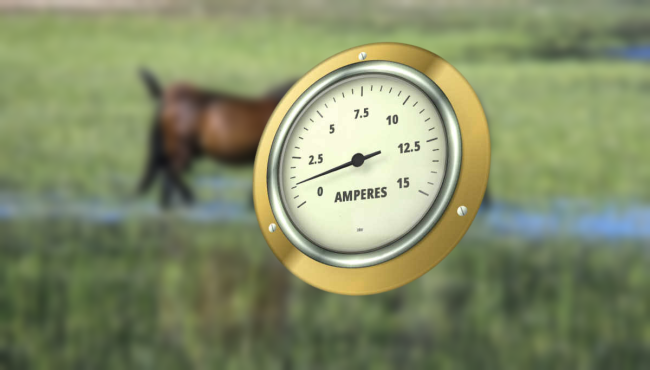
1 A
